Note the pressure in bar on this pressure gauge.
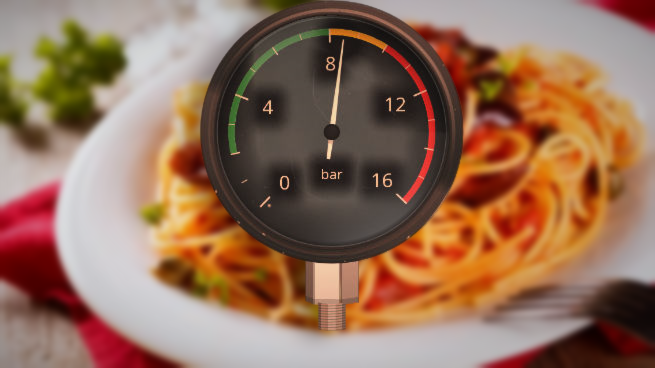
8.5 bar
